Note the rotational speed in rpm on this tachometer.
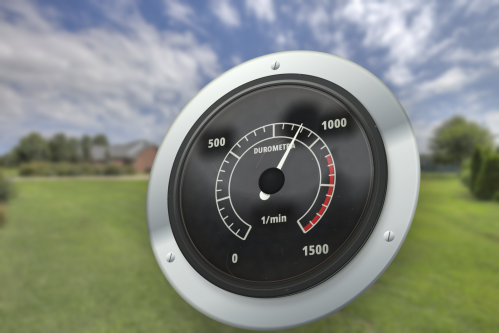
900 rpm
